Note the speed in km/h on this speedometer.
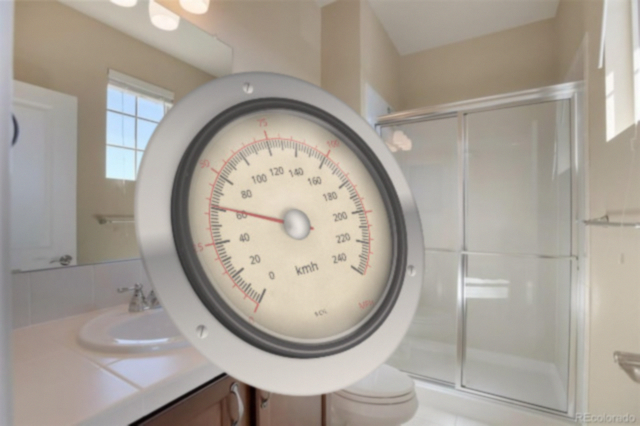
60 km/h
